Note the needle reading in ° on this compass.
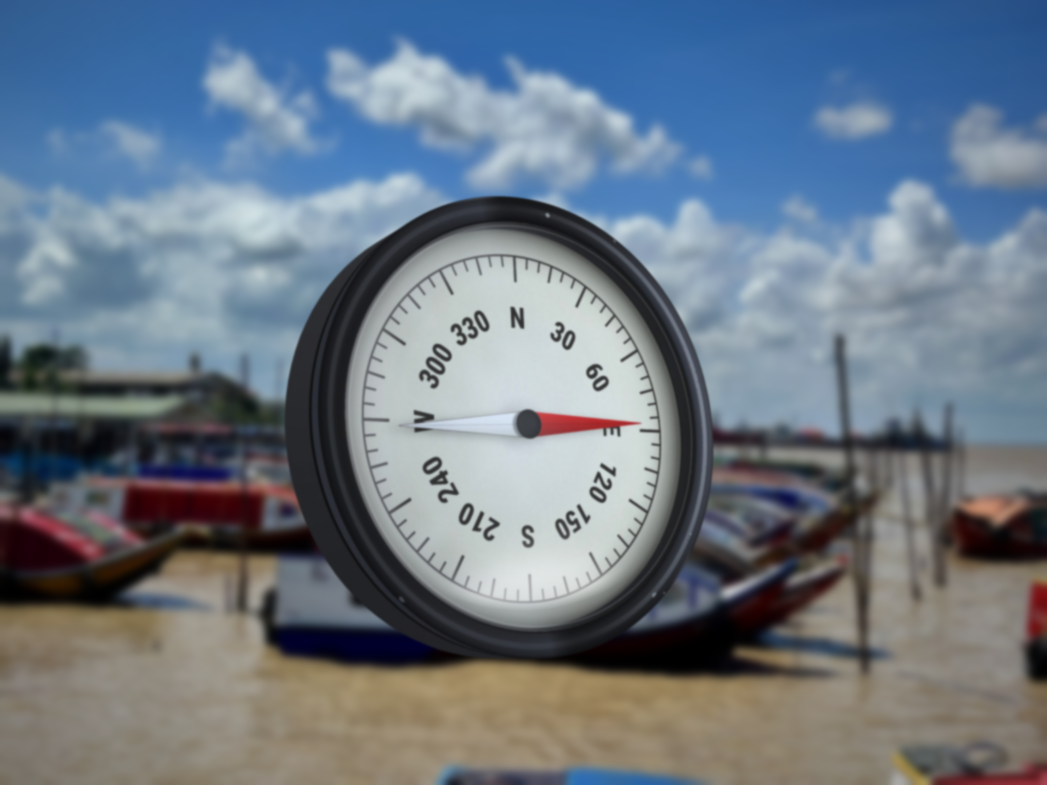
87.5 °
